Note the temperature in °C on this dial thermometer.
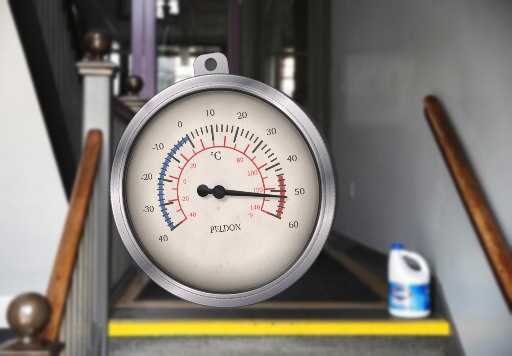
52 °C
